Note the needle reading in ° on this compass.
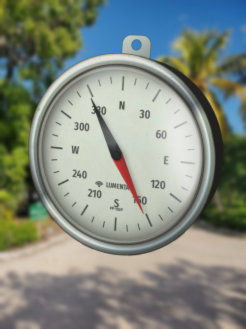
150 °
